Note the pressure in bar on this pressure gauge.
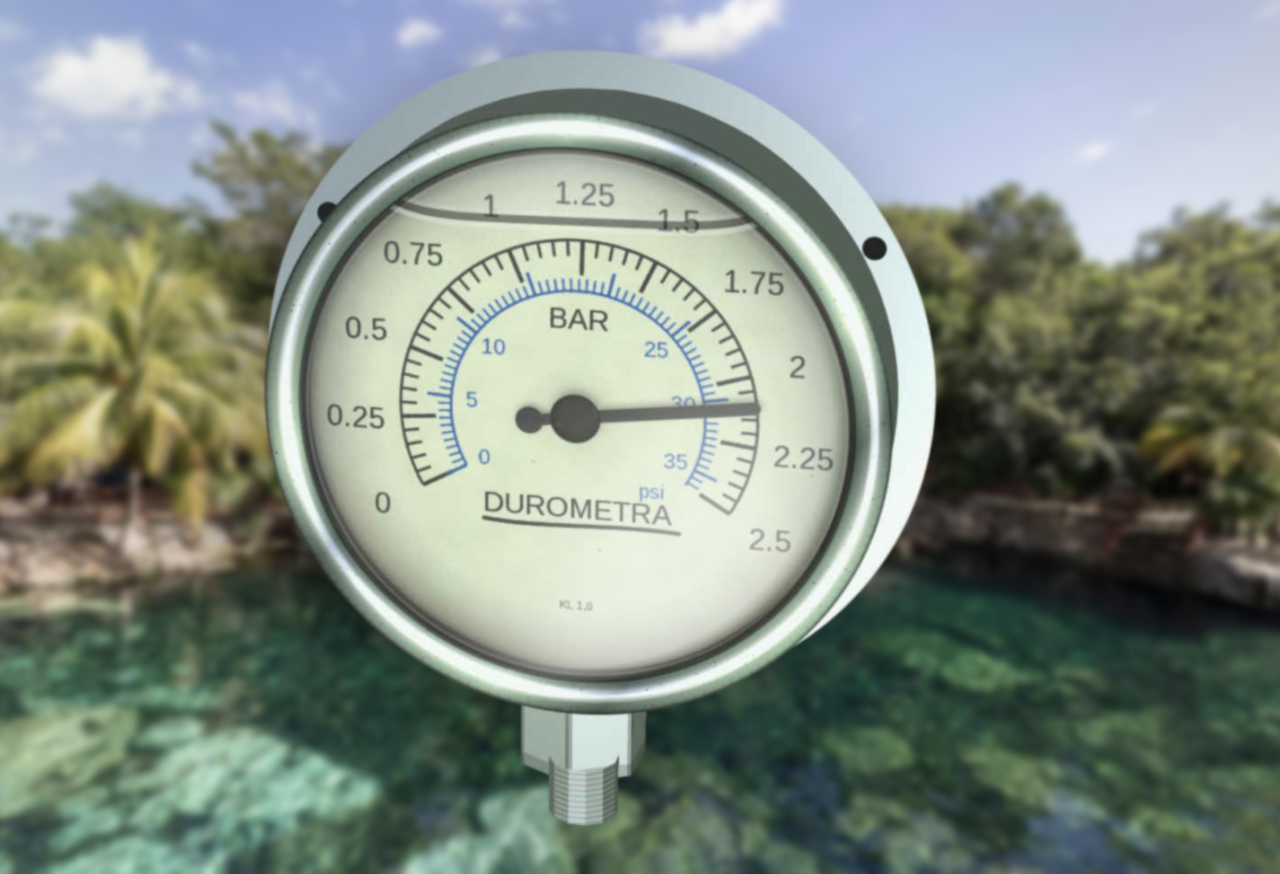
2.1 bar
